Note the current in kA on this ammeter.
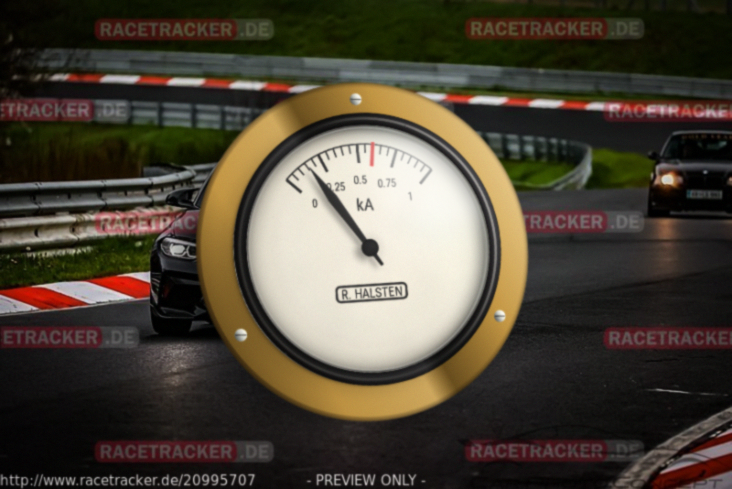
0.15 kA
